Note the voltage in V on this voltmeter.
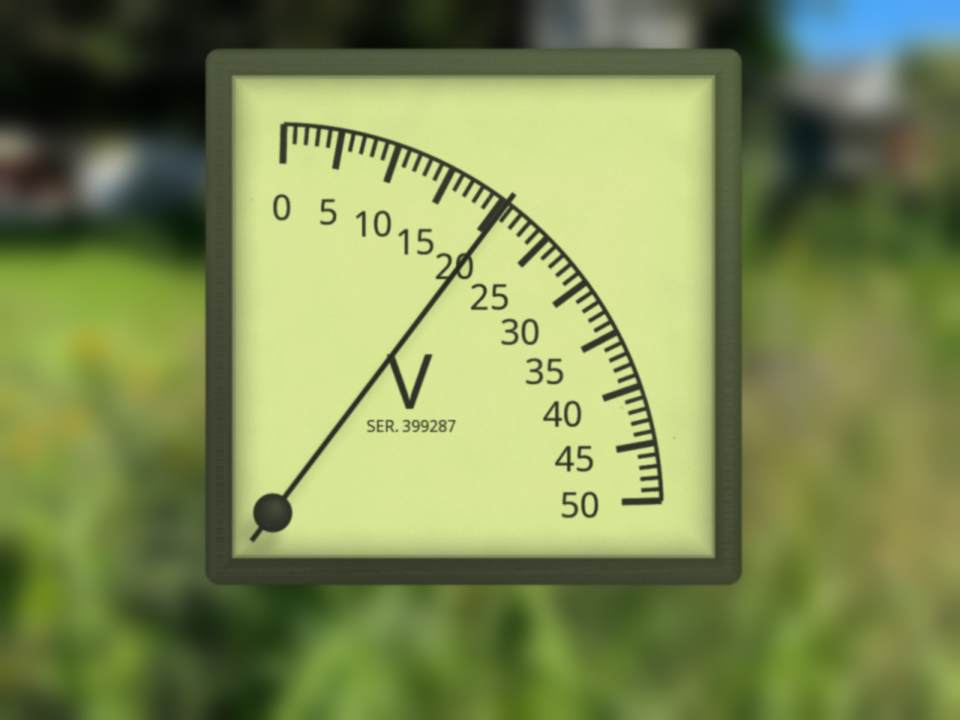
20.5 V
